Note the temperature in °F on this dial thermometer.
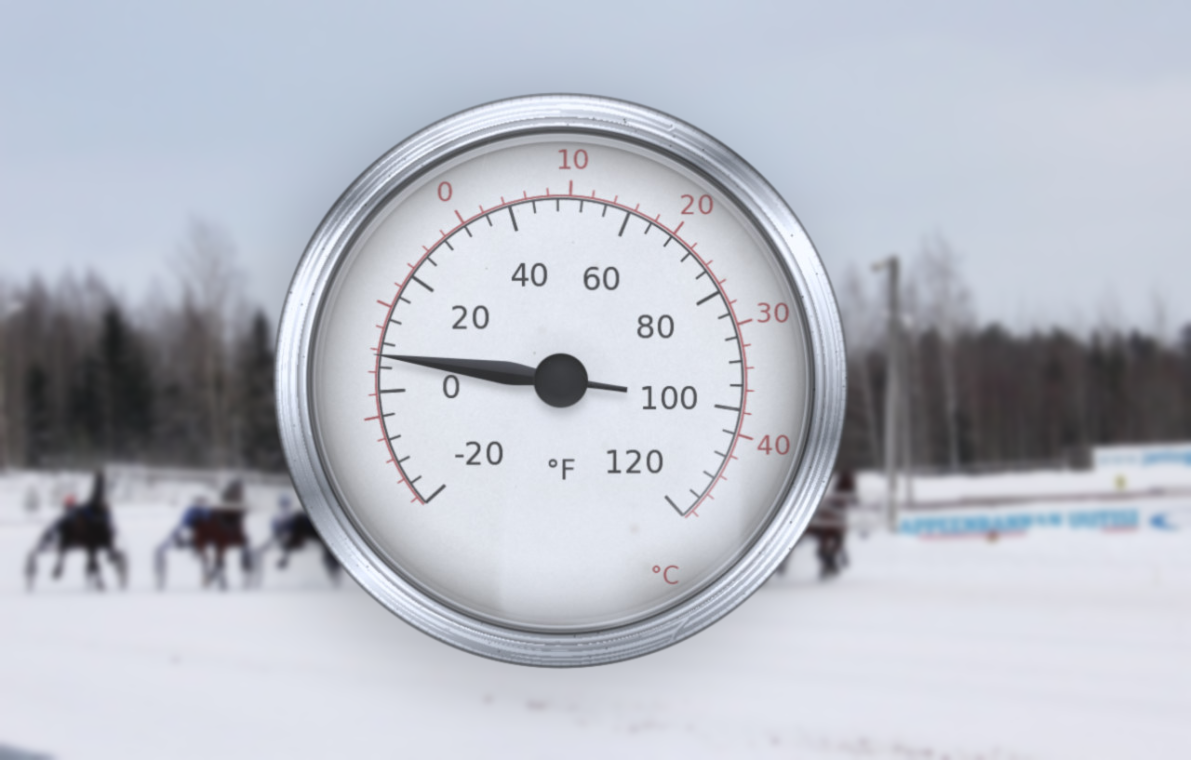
6 °F
